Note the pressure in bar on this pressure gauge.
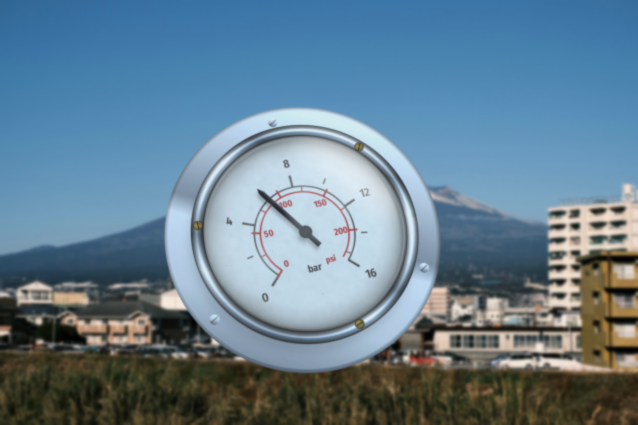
6 bar
